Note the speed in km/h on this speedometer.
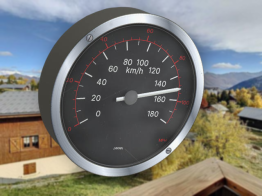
150 km/h
